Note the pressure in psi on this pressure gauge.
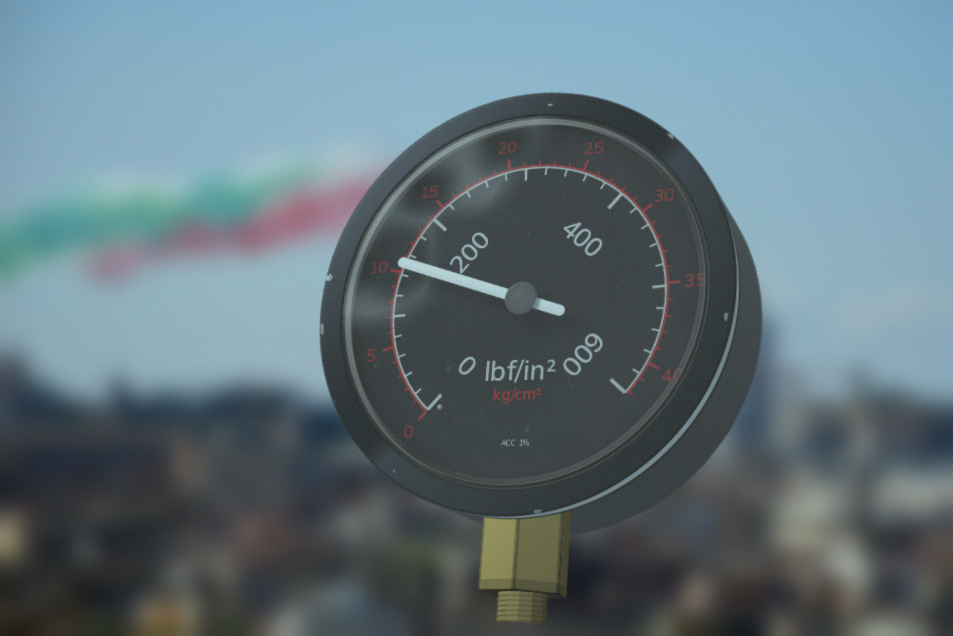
150 psi
